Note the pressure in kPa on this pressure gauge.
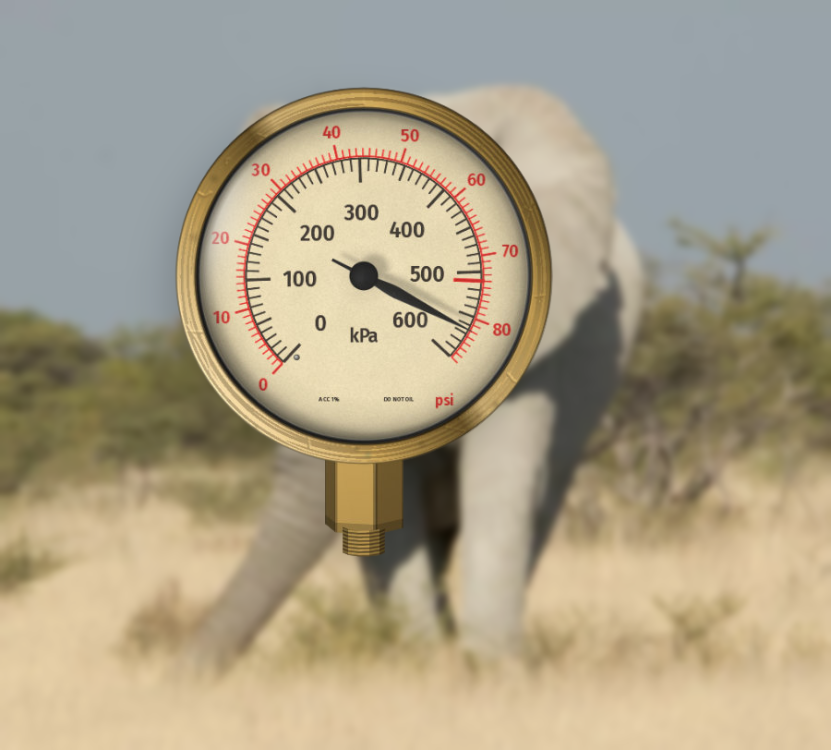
565 kPa
